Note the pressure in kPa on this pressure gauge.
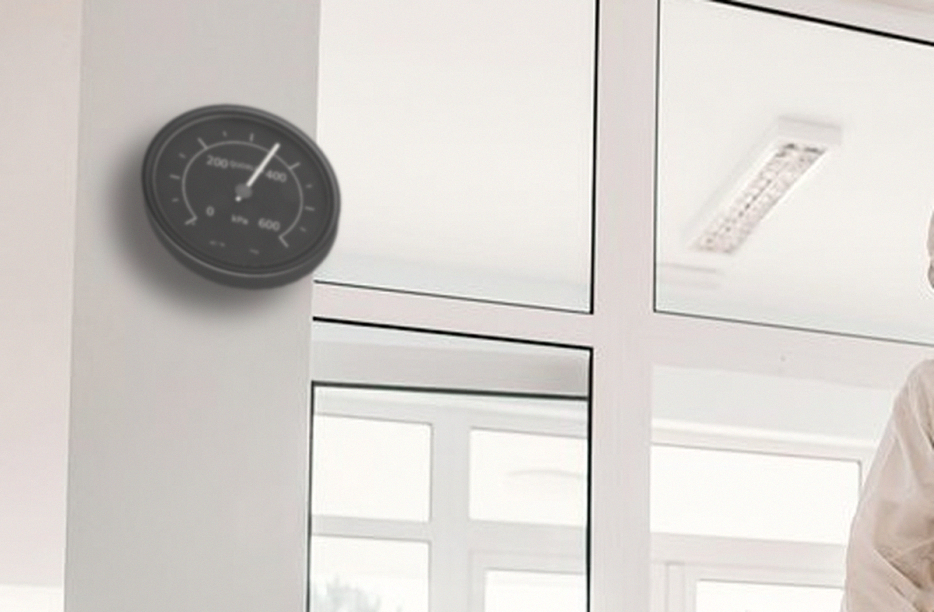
350 kPa
